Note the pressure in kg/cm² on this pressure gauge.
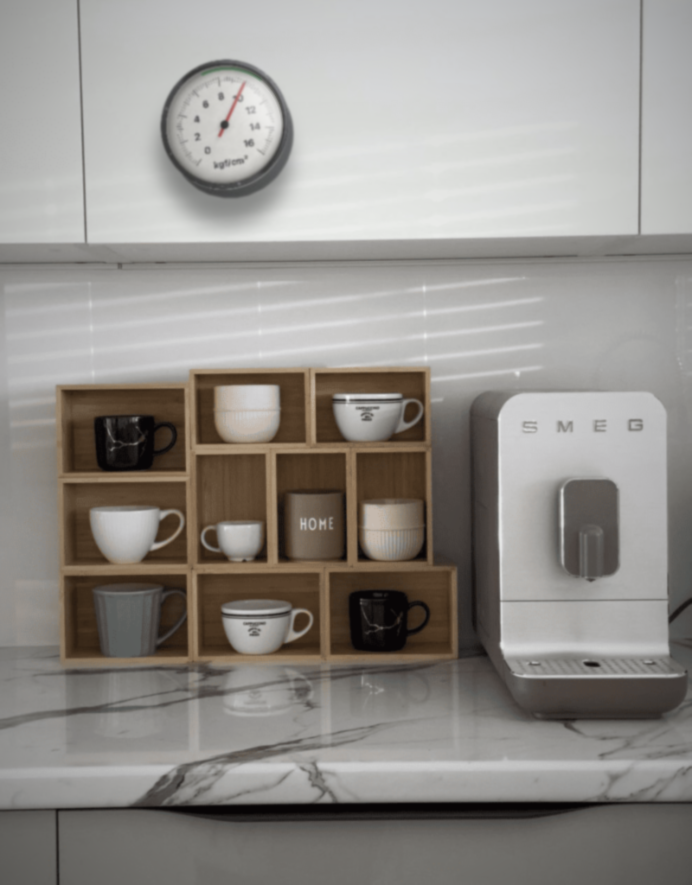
10 kg/cm²
